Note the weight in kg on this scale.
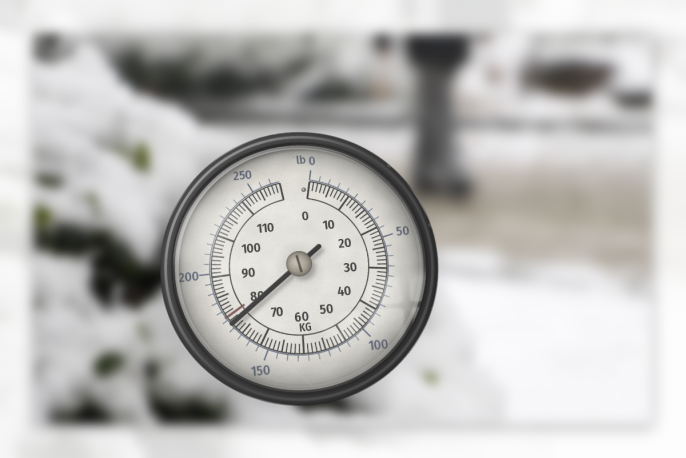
78 kg
